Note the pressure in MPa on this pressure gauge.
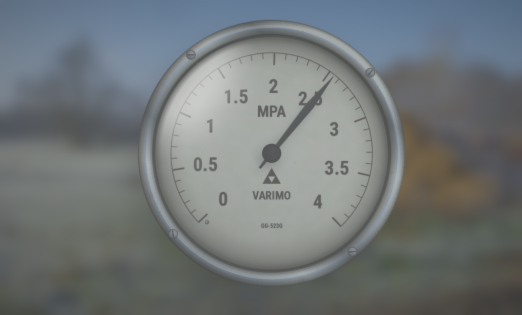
2.55 MPa
